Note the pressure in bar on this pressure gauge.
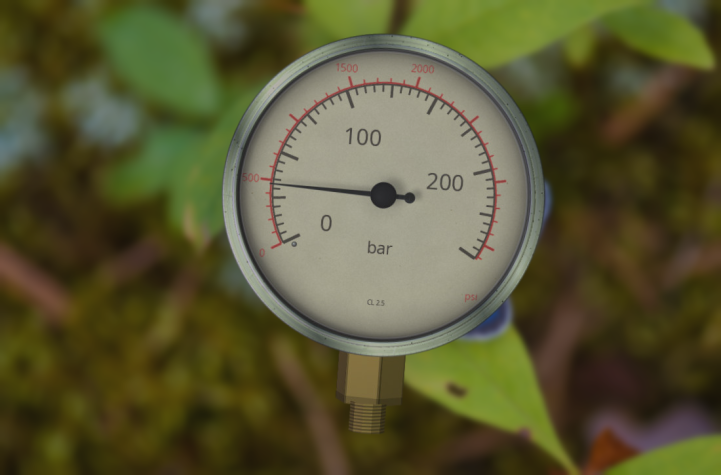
32.5 bar
